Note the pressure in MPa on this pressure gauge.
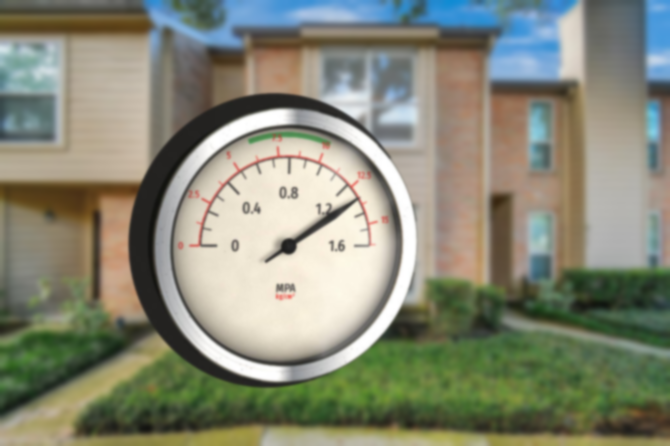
1.3 MPa
